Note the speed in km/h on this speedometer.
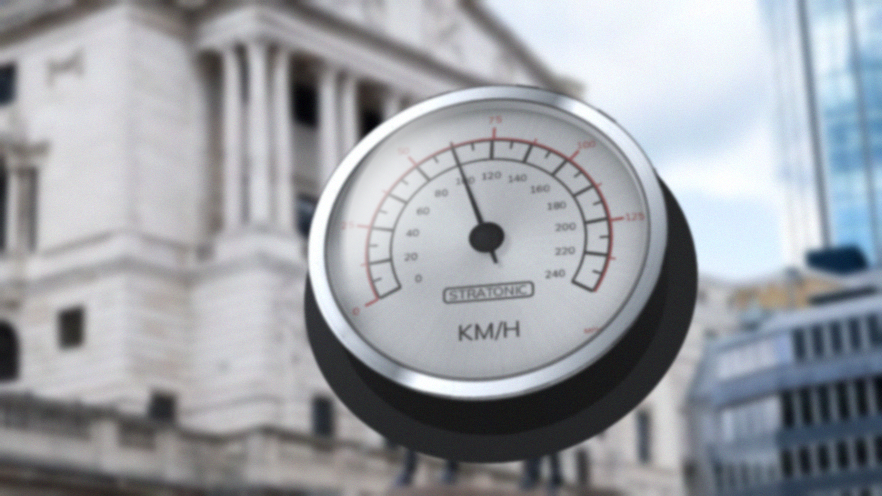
100 km/h
